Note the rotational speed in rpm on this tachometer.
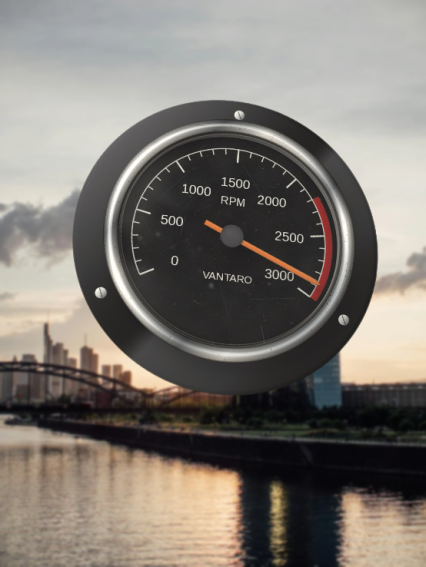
2900 rpm
